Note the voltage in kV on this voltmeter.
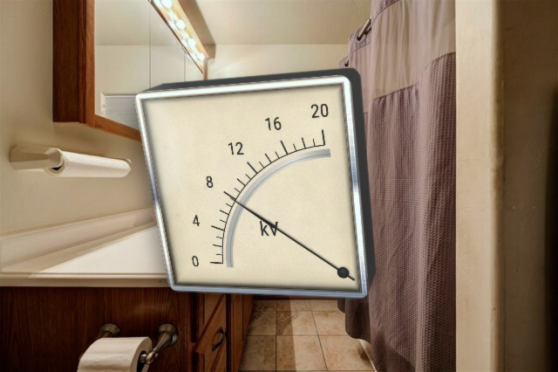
8 kV
